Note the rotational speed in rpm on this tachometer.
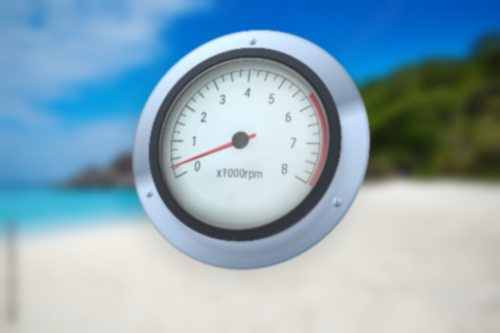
250 rpm
